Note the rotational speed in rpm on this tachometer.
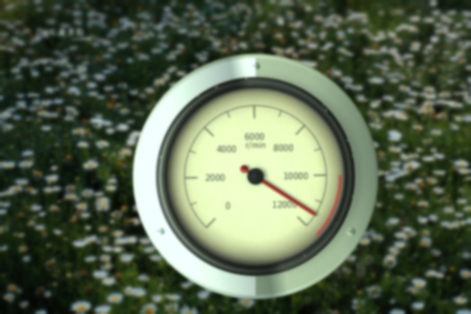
11500 rpm
